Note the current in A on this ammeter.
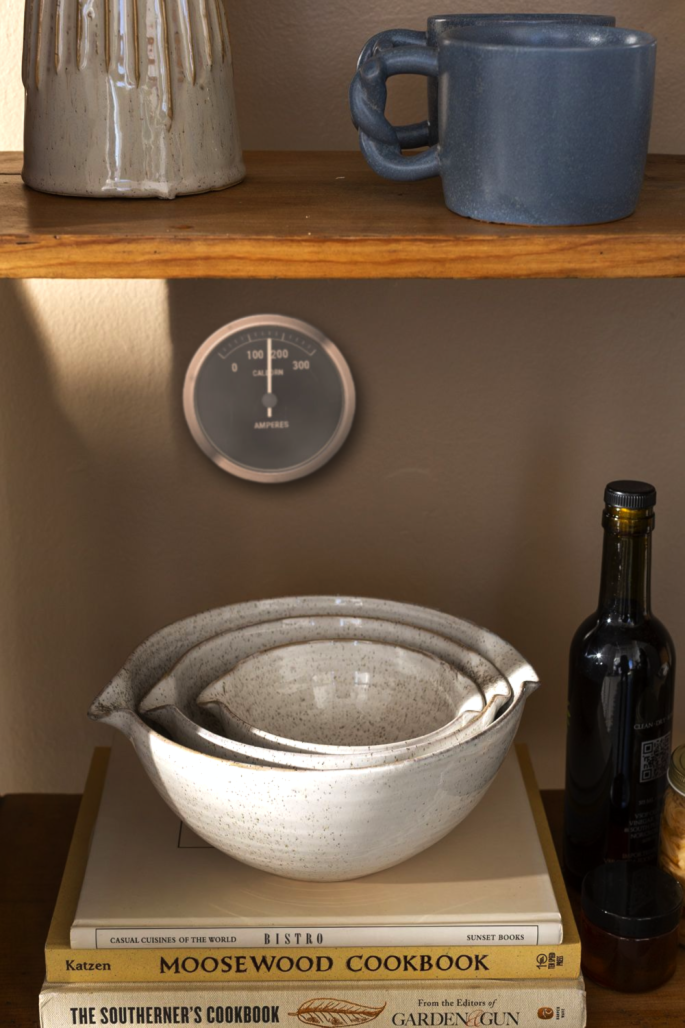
160 A
